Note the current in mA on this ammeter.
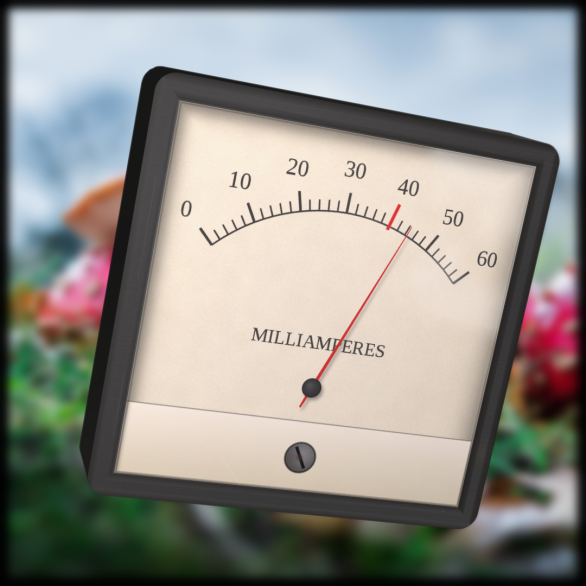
44 mA
